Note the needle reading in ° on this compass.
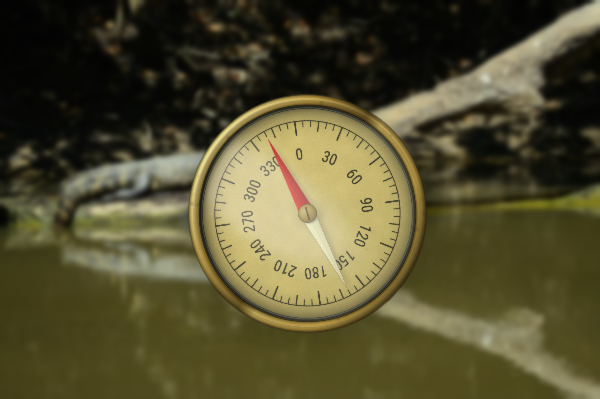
340 °
